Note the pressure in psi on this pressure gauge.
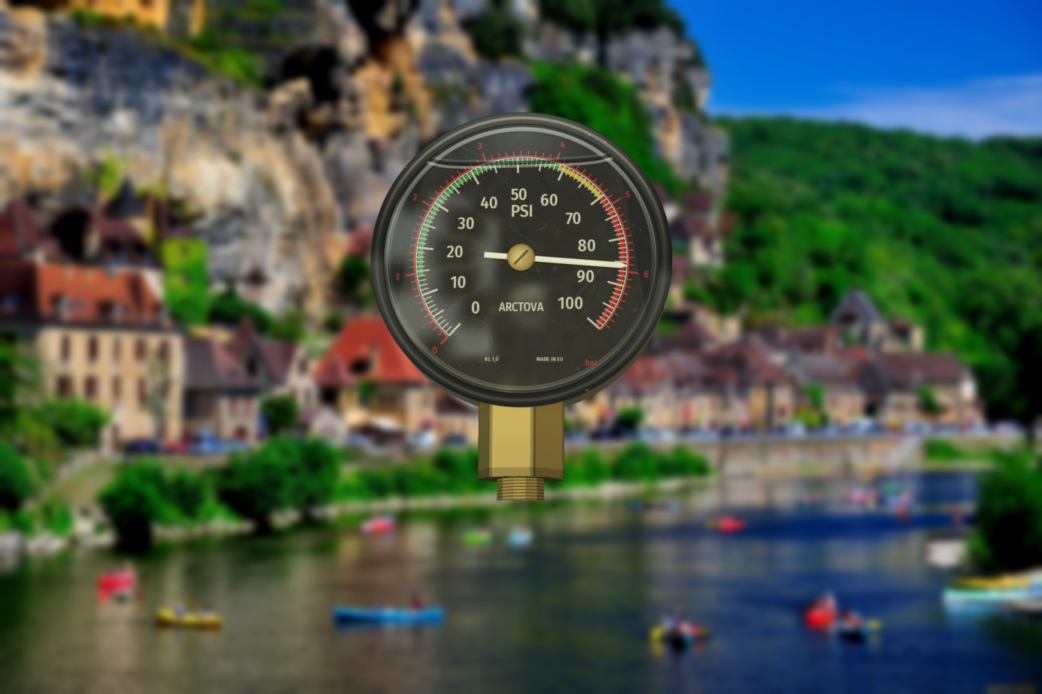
86 psi
